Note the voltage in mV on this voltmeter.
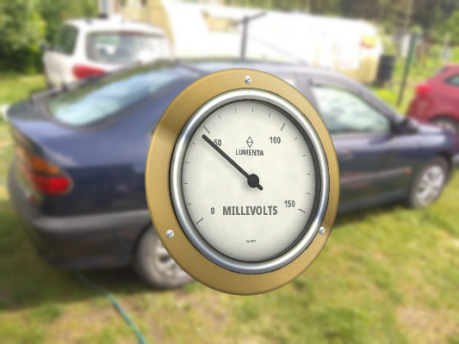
45 mV
